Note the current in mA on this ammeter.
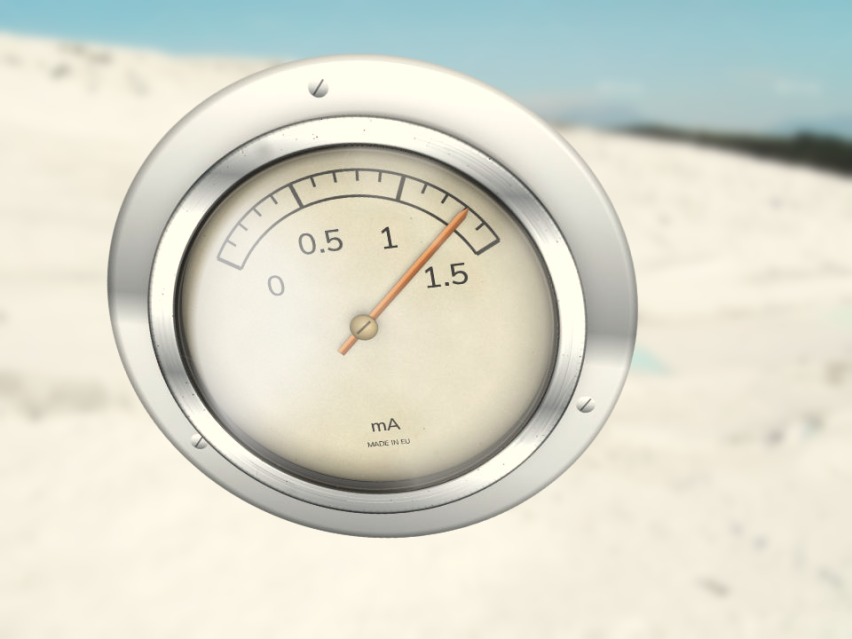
1.3 mA
